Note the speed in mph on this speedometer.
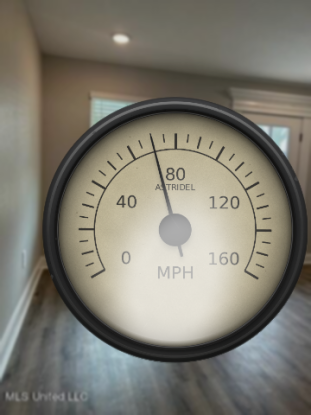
70 mph
